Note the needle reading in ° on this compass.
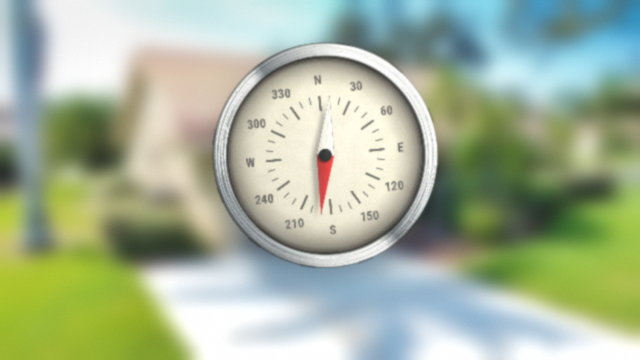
190 °
